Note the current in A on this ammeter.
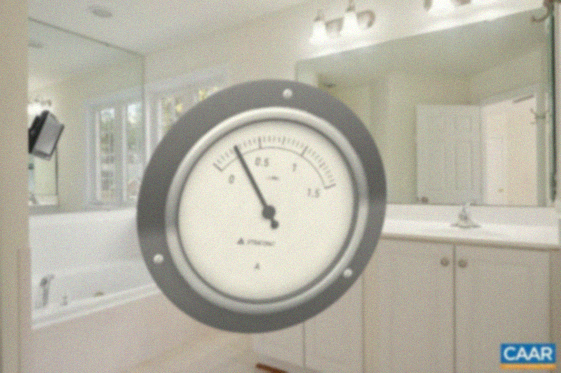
0.25 A
